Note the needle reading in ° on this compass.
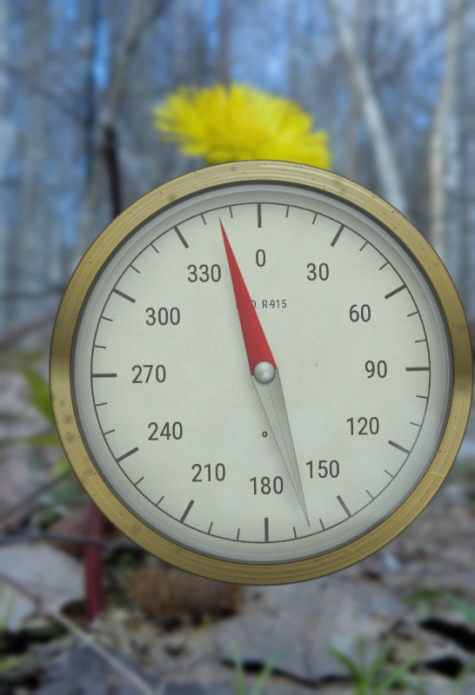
345 °
